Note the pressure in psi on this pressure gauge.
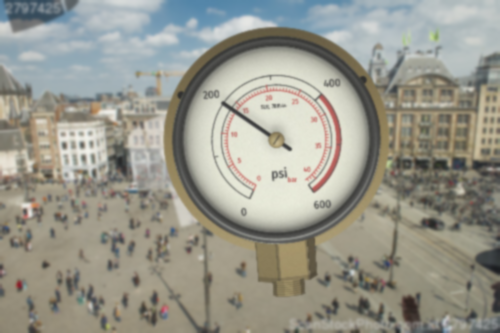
200 psi
